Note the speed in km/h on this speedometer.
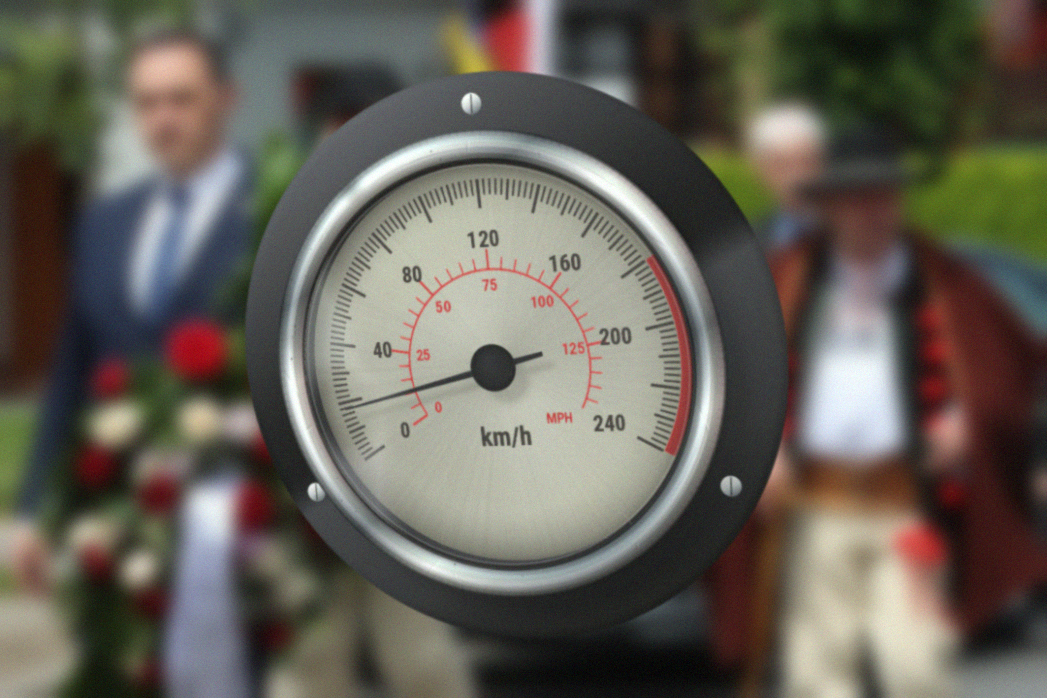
18 km/h
